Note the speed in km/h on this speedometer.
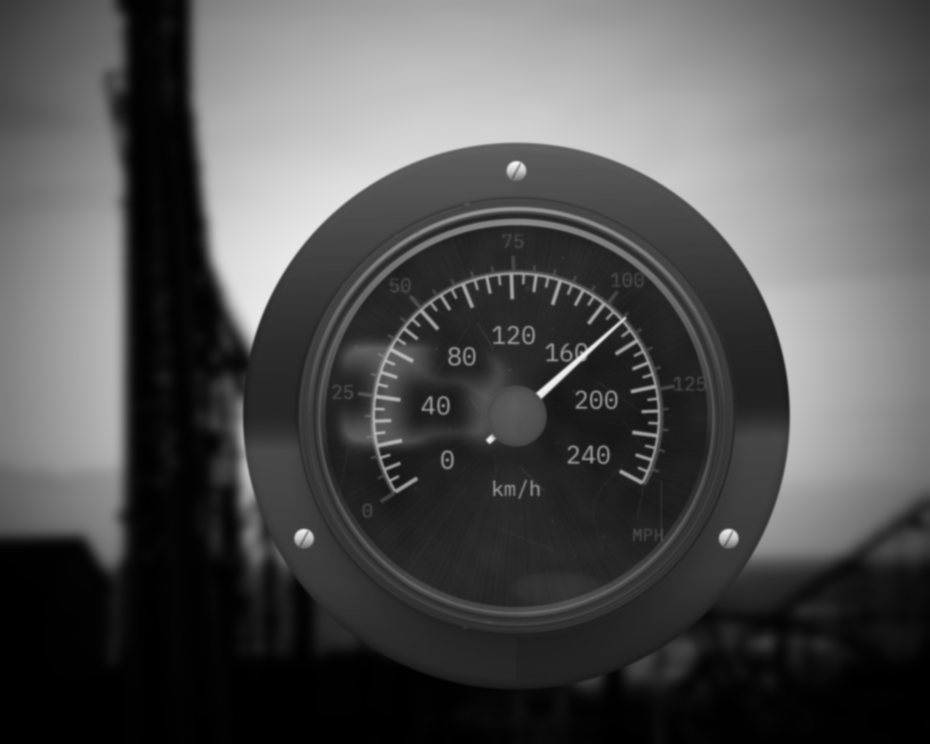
170 km/h
